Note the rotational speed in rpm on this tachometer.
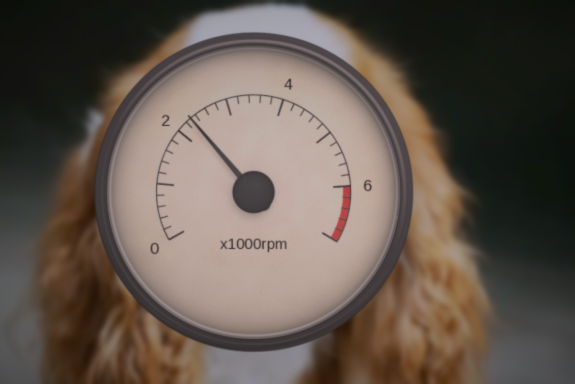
2300 rpm
